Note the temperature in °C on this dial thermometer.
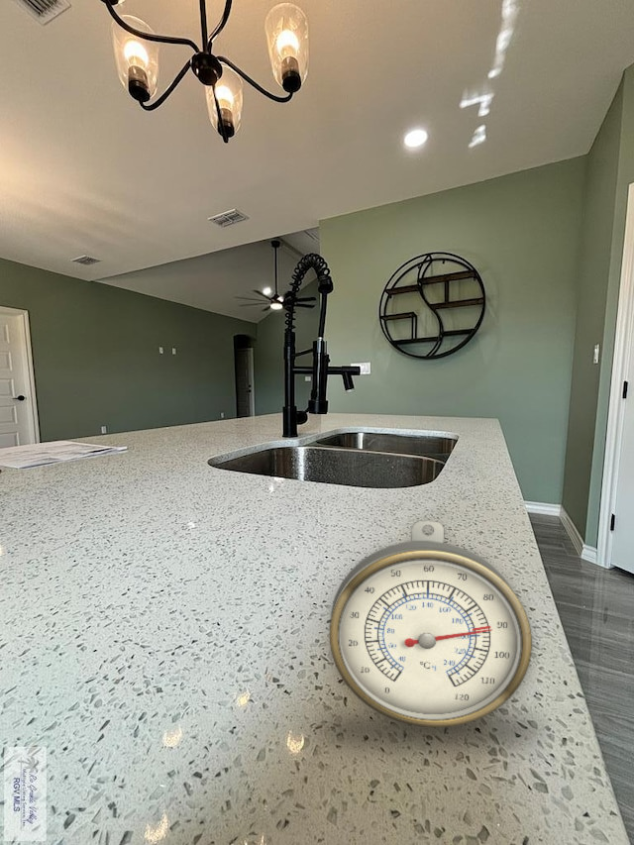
90 °C
